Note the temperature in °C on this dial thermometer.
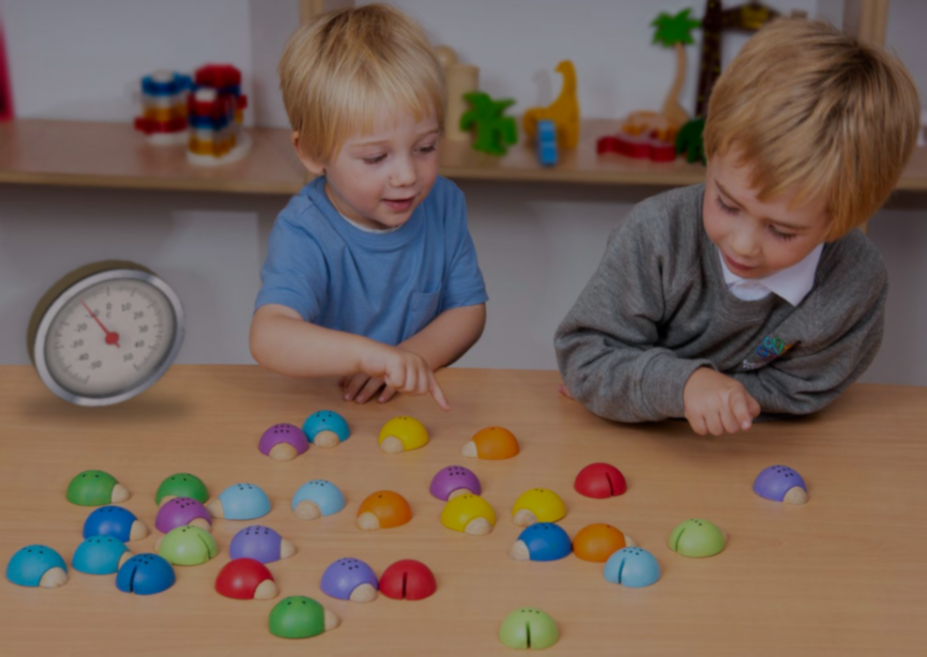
-10 °C
